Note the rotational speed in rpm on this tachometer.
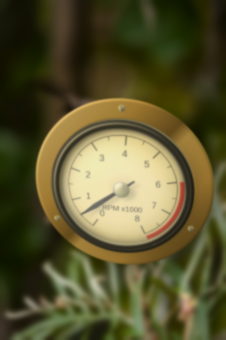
500 rpm
